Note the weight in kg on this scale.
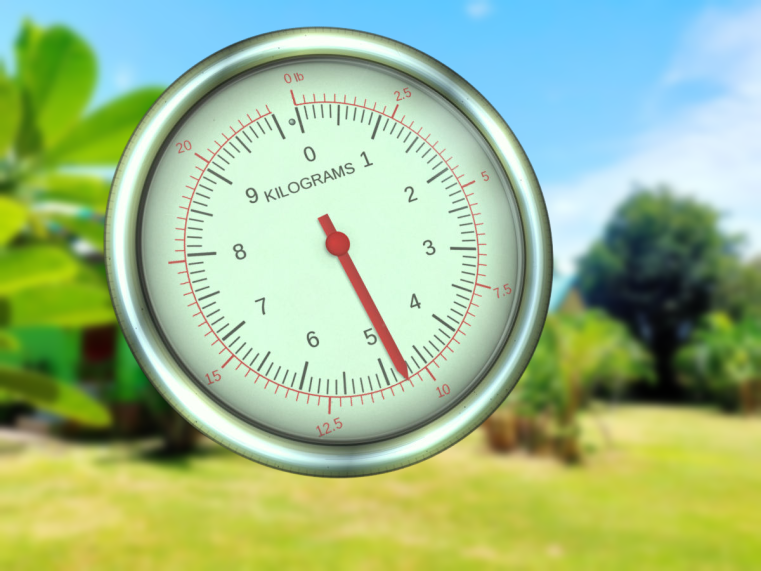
4.8 kg
